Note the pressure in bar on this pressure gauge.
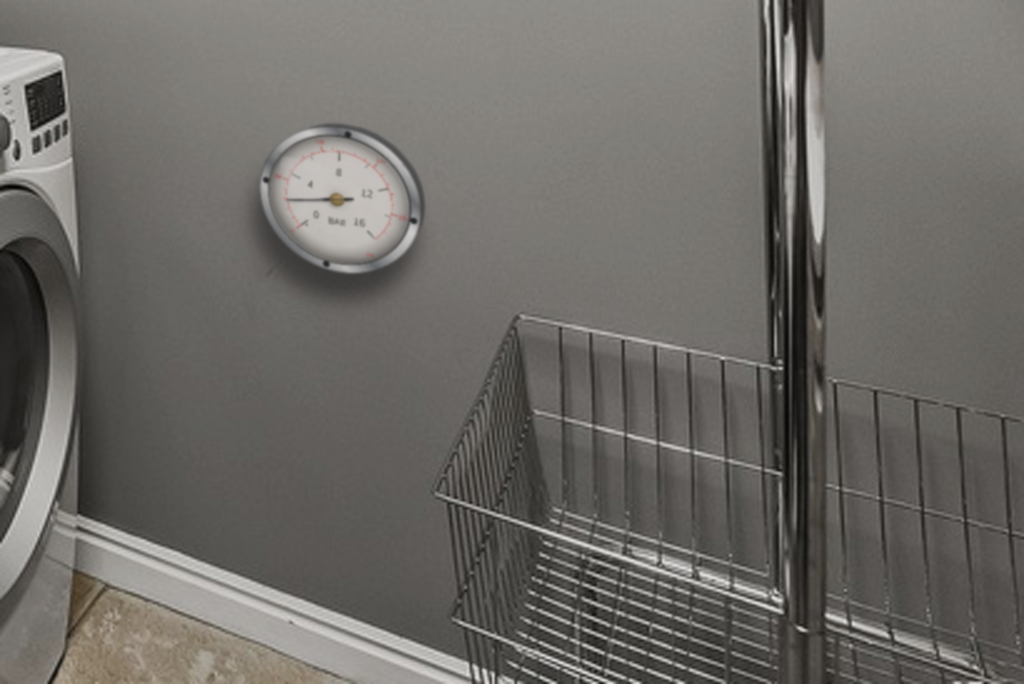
2 bar
